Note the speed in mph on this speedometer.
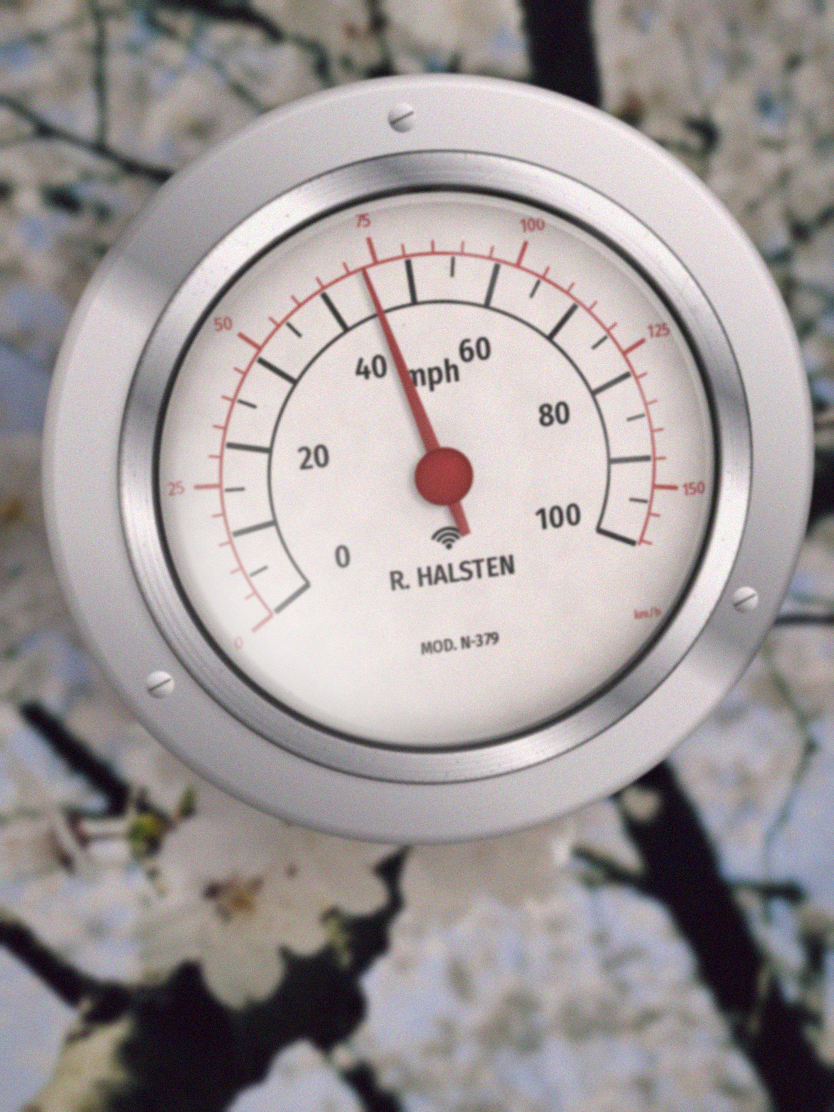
45 mph
